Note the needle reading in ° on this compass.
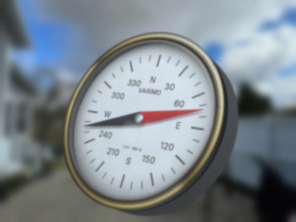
75 °
